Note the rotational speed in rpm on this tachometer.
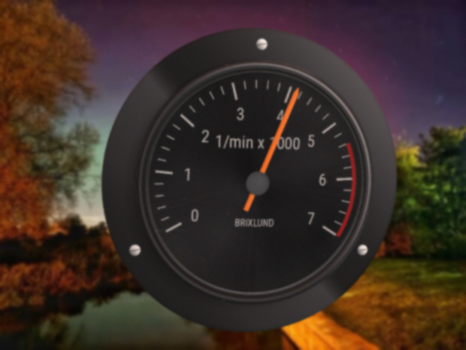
4100 rpm
